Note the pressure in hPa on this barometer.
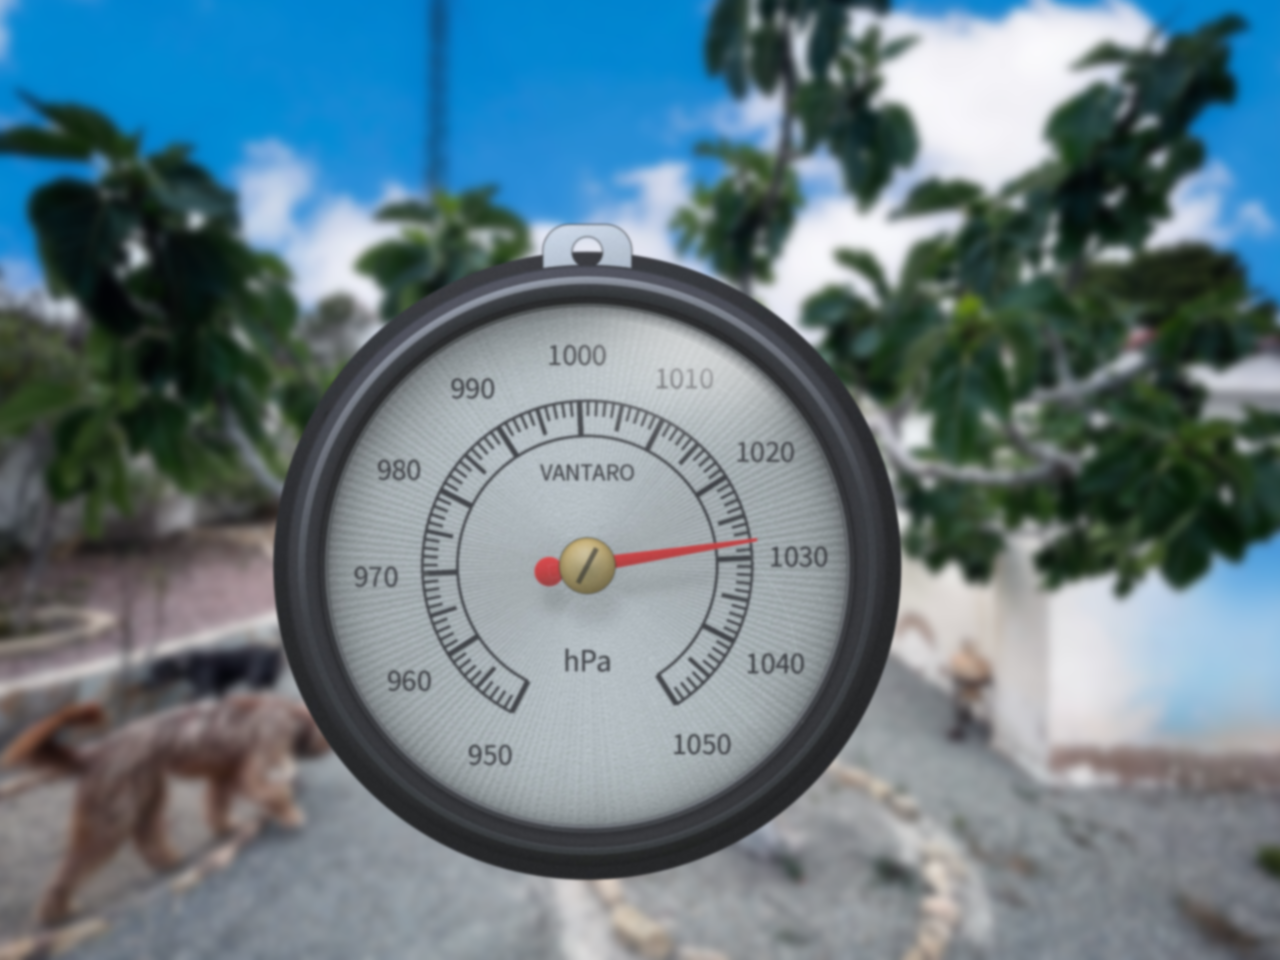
1028 hPa
